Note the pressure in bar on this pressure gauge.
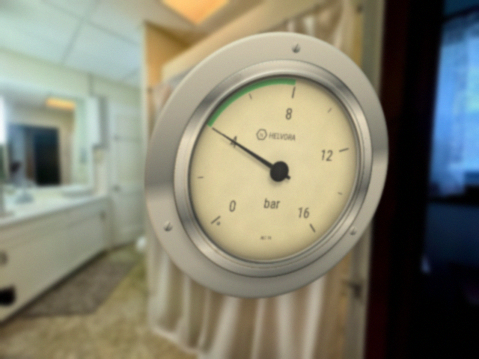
4 bar
